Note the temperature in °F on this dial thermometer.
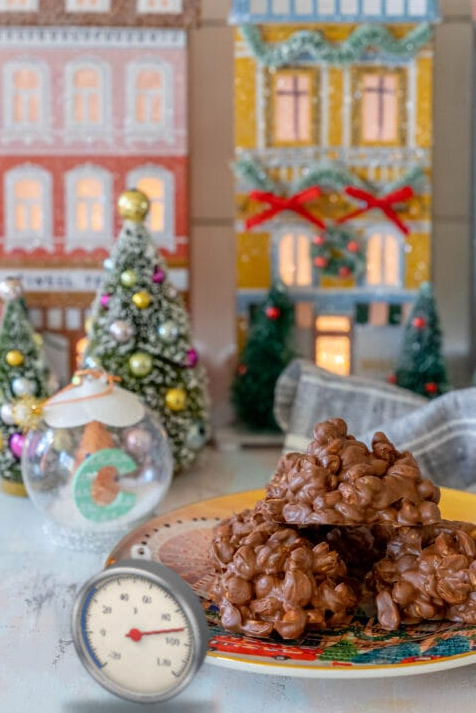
90 °F
